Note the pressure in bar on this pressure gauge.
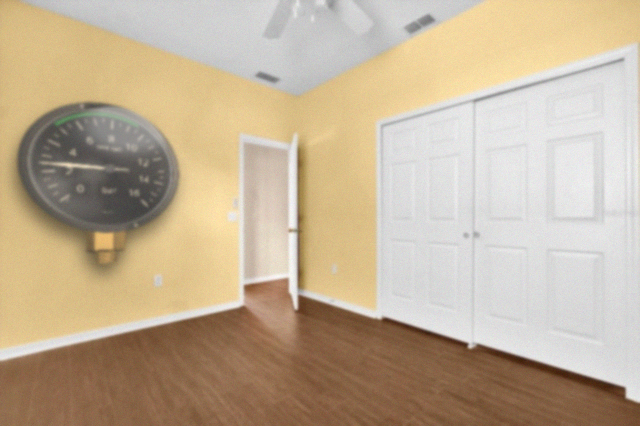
2.5 bar
